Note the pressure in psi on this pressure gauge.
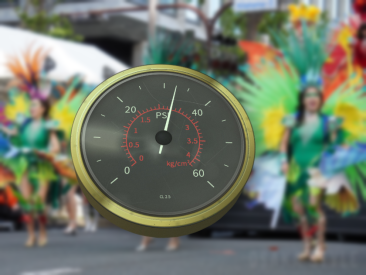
32.5 psi
